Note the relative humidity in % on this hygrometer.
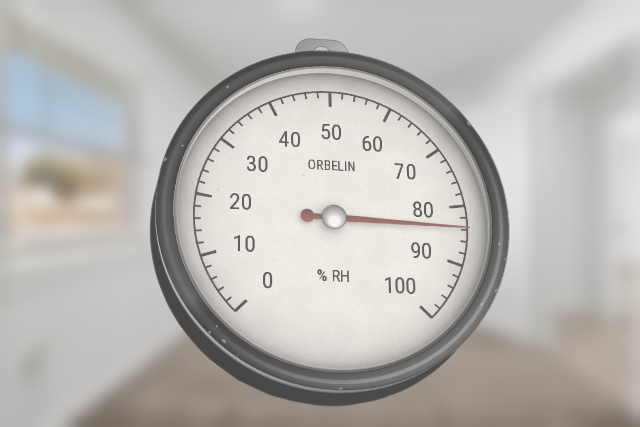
84 %
